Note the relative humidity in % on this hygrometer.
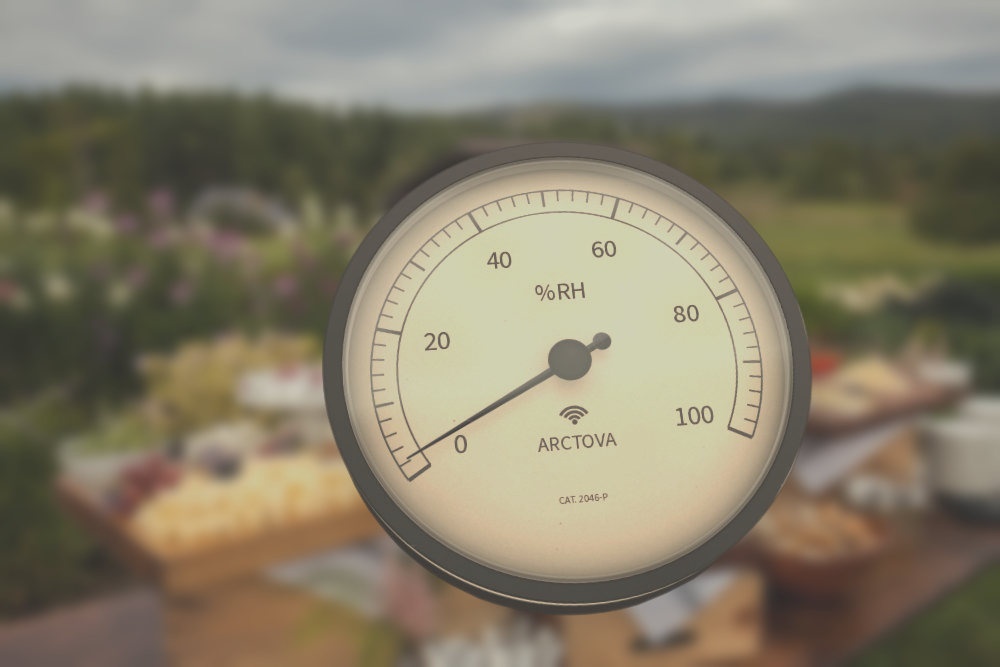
2 %
